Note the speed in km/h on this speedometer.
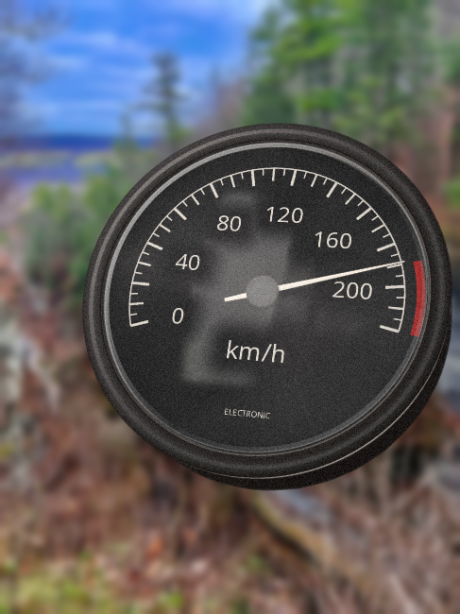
190 km/h
